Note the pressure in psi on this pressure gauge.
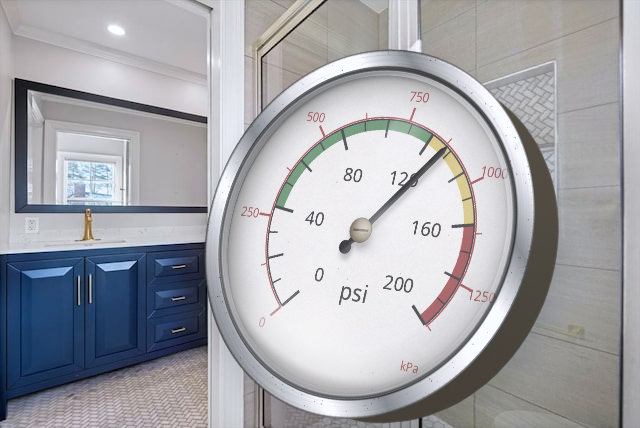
130 psi
